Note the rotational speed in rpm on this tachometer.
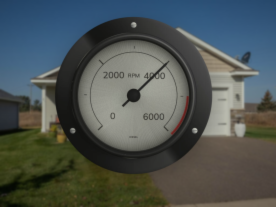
4000 rpm
